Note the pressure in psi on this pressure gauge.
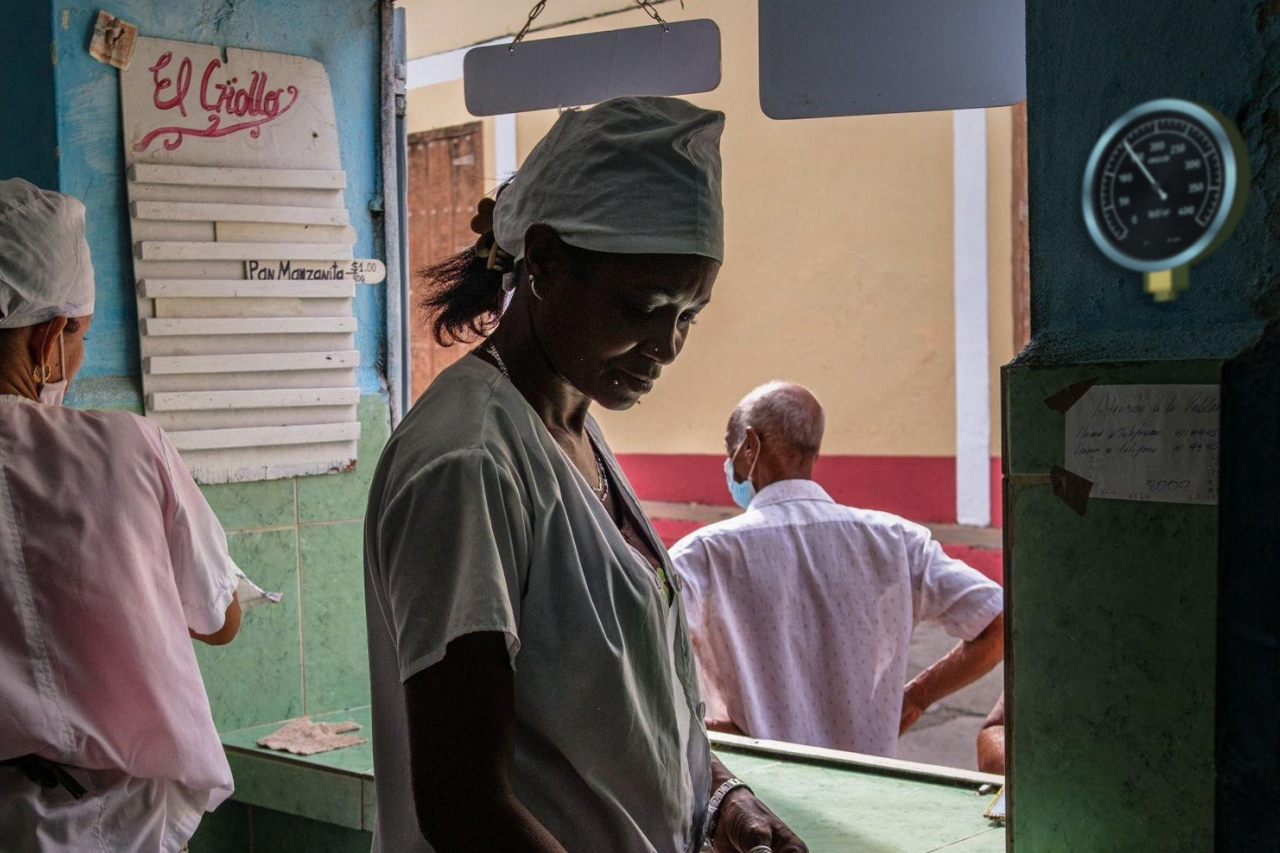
150 psi
